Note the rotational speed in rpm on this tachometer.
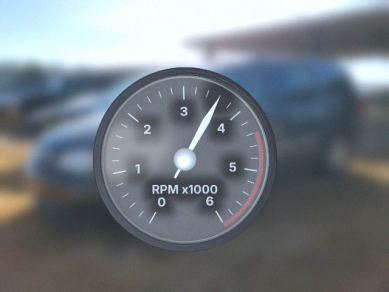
3600 rpm
